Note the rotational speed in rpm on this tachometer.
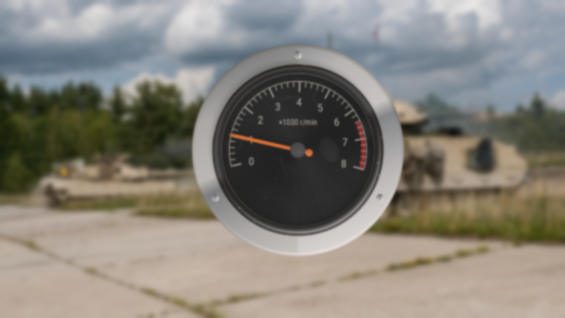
1000 rpm
